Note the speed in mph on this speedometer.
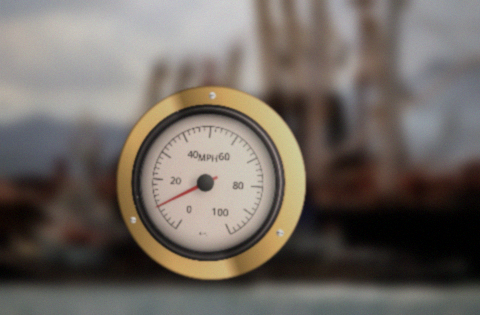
10 mph
